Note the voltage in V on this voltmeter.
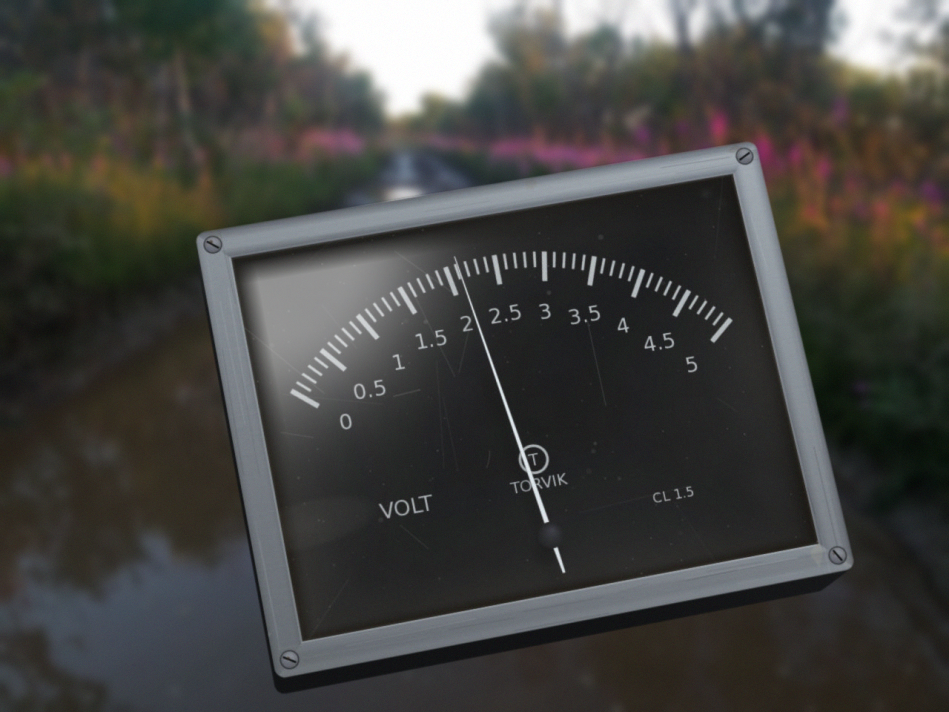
2.1 V
